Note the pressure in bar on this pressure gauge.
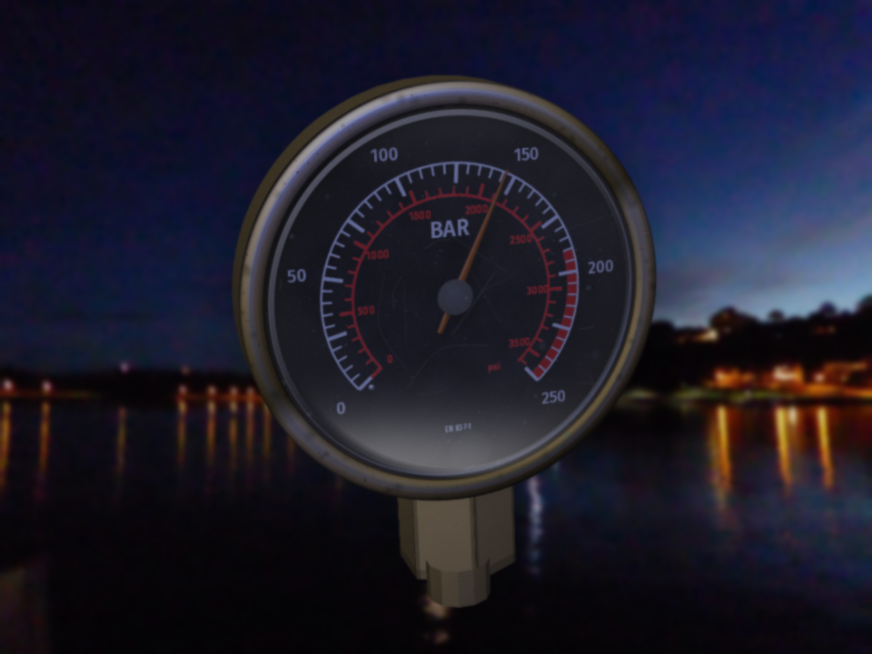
145 bar
